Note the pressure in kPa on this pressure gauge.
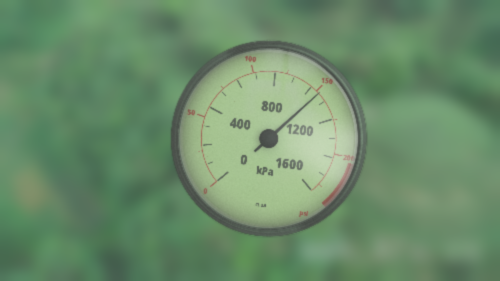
1050 kPa
